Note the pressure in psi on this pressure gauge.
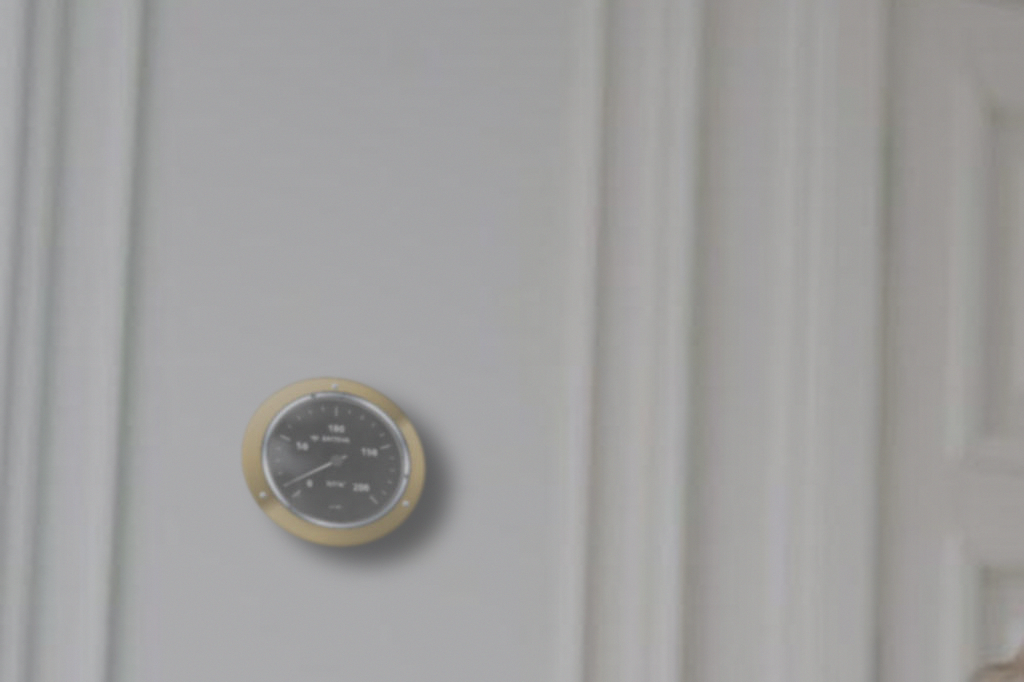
10 psi
